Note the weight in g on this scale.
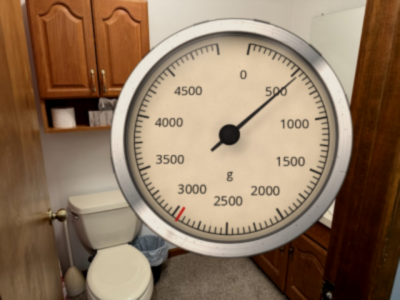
550 g
